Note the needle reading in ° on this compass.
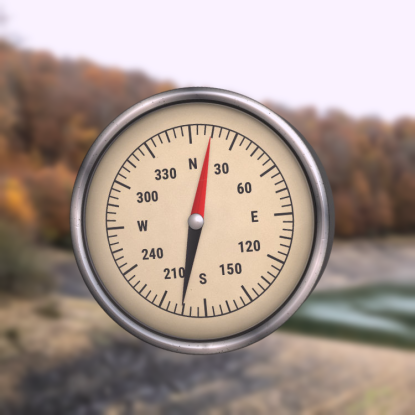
15 °
